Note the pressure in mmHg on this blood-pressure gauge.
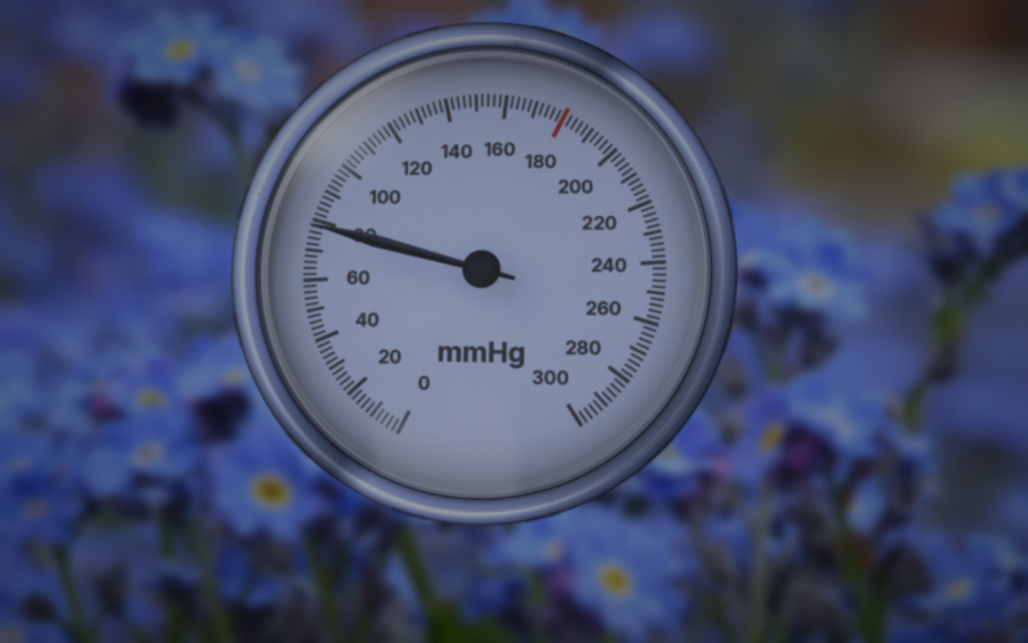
78 mmHg
